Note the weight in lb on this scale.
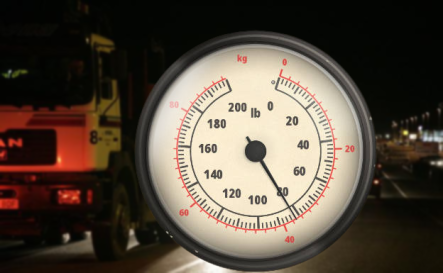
82 lb
